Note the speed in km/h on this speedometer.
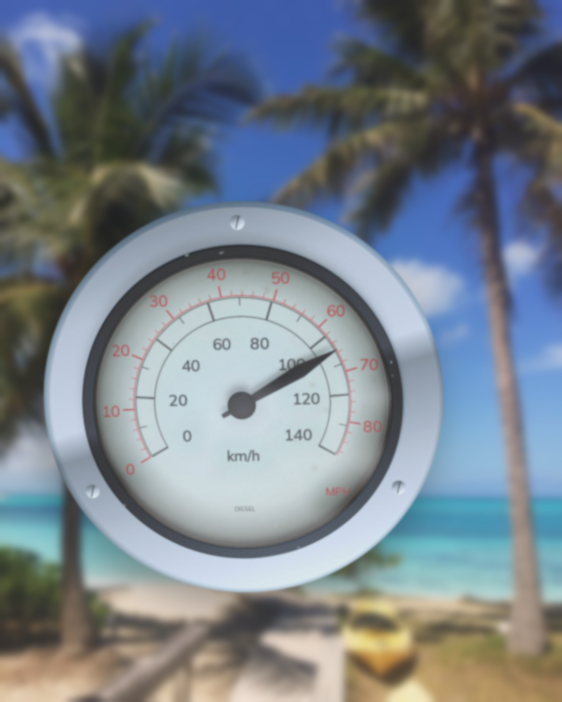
105 km/h
